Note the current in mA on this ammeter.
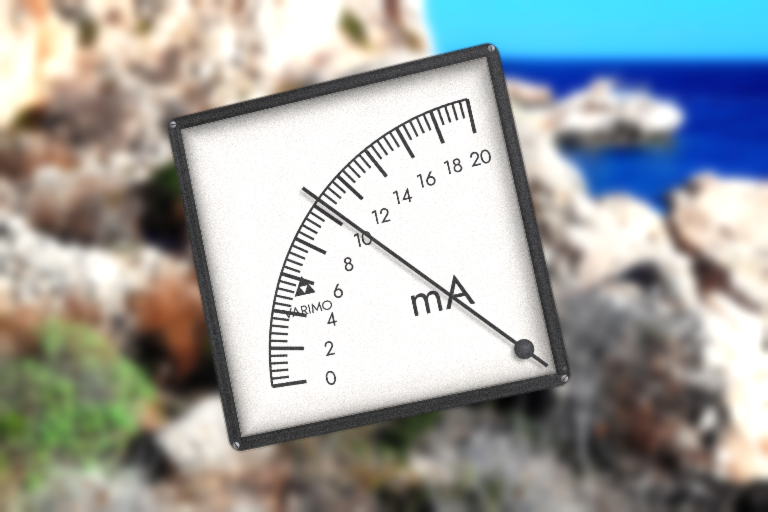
10.4 mA
